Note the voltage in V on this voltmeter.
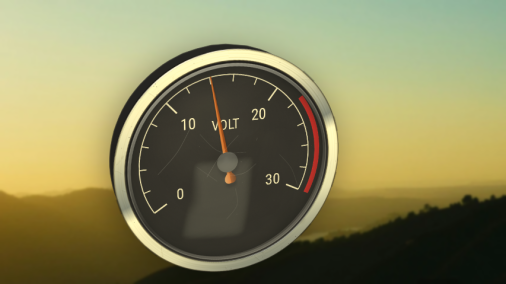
14 V
